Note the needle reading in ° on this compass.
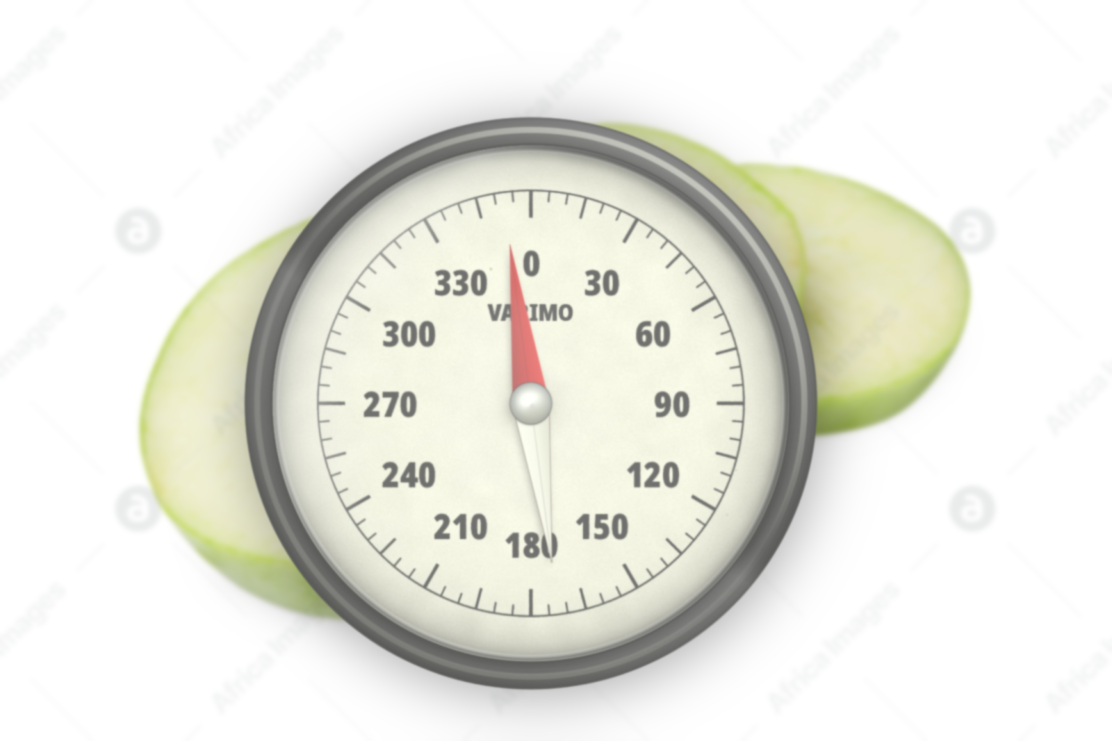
352.5 °
